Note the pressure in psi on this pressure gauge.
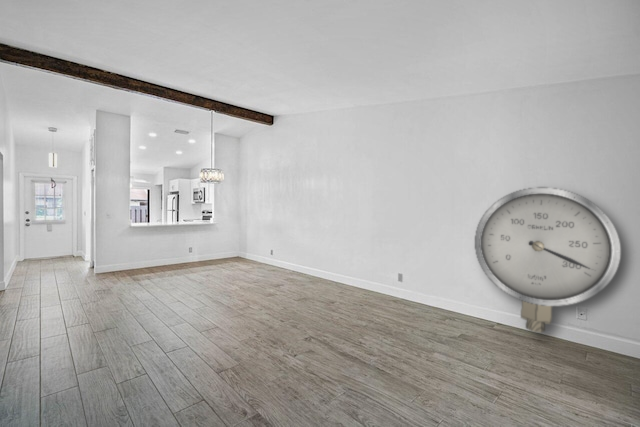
290 psi
